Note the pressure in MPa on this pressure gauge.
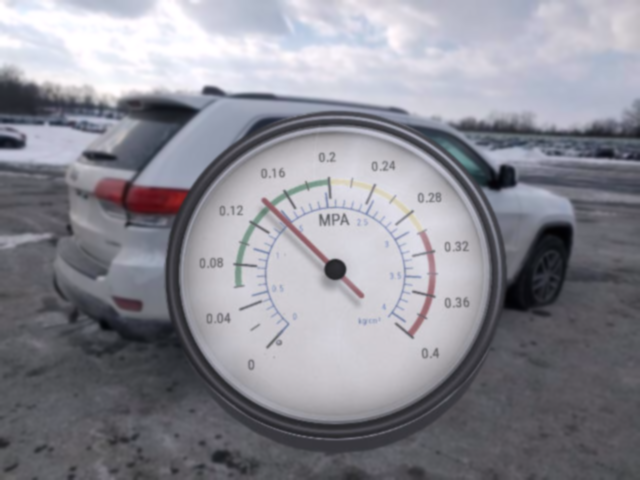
0.14 MPa
